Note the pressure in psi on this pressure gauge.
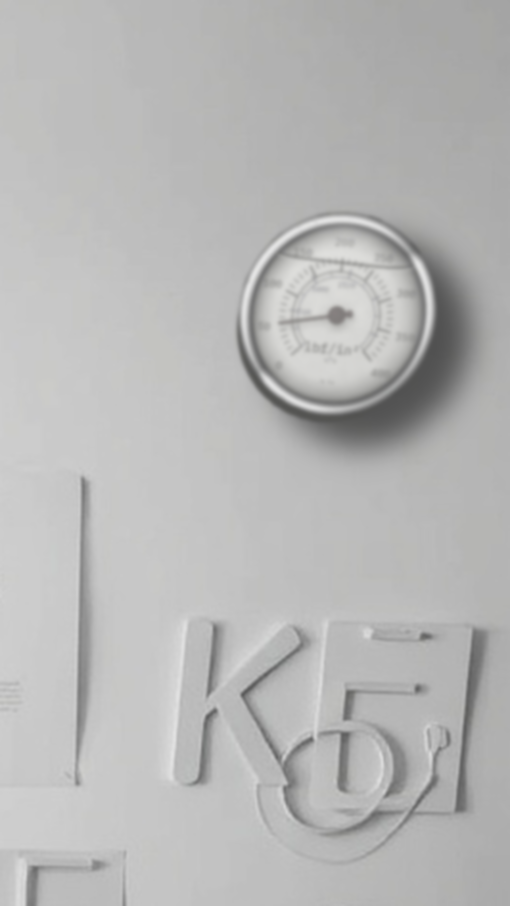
50 psi
